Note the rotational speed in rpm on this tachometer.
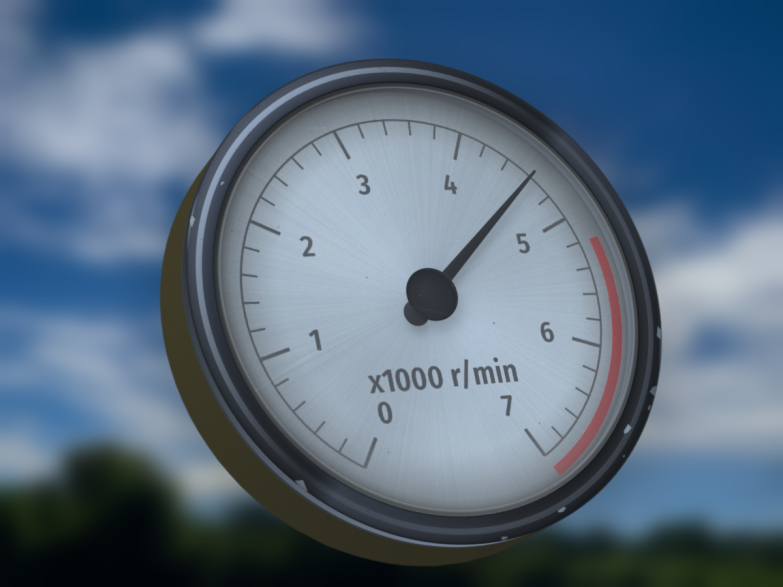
4600 rpm
